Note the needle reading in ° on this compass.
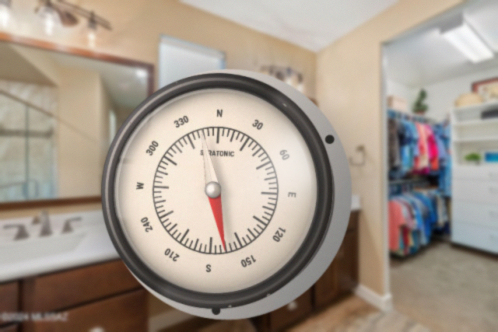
165 °
